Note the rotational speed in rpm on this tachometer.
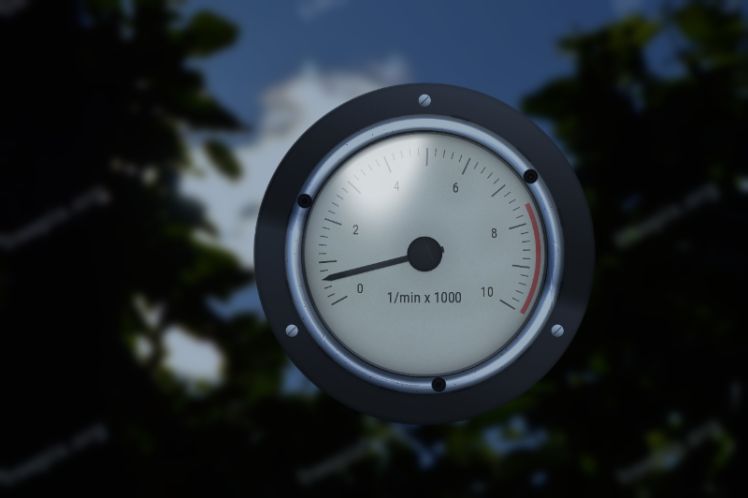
600 rpm
